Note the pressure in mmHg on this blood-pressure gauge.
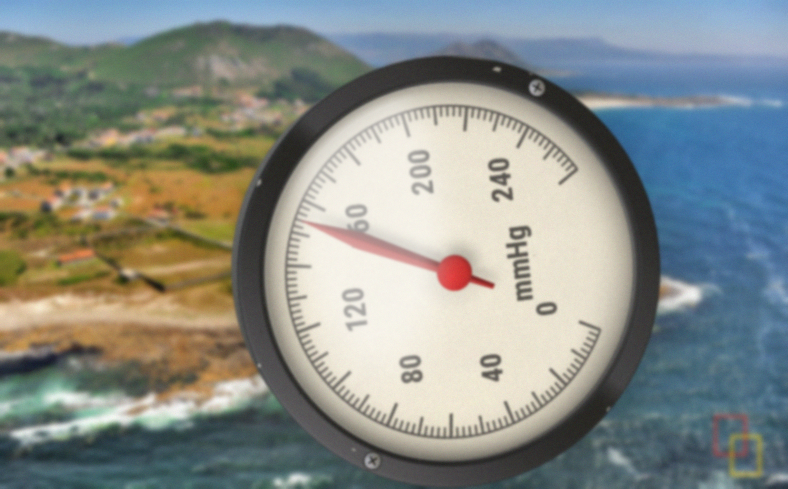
154 mmHg
